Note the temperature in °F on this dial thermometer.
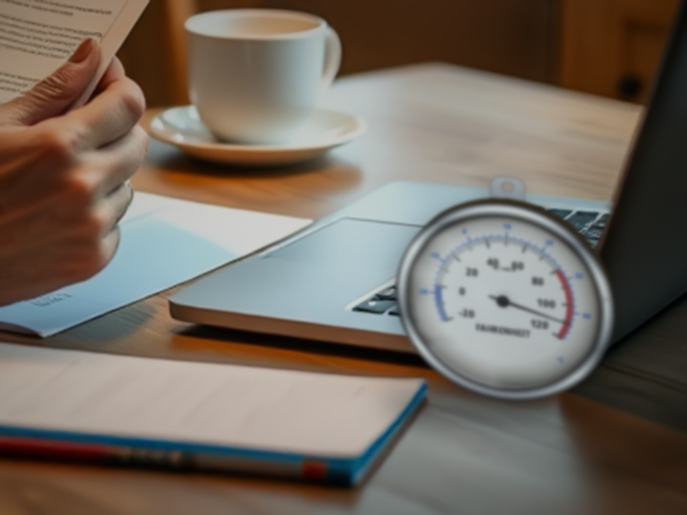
110 °F
